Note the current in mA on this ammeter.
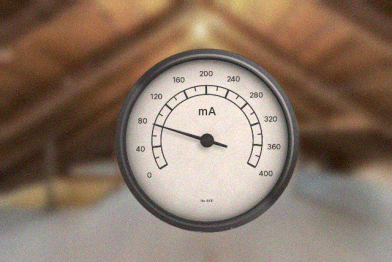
80 mA
